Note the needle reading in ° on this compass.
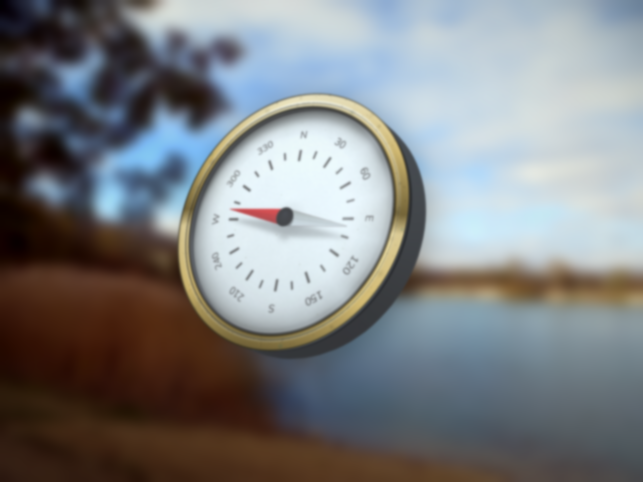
277.5 °
